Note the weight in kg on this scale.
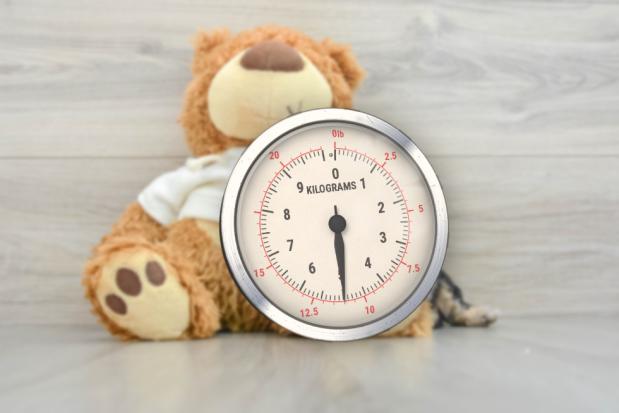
5 kg
